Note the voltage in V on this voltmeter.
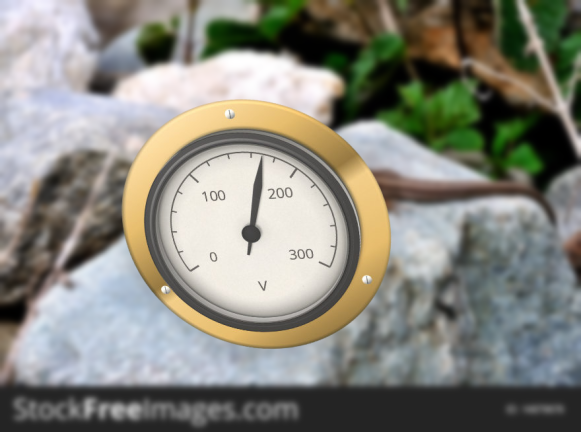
170 V
